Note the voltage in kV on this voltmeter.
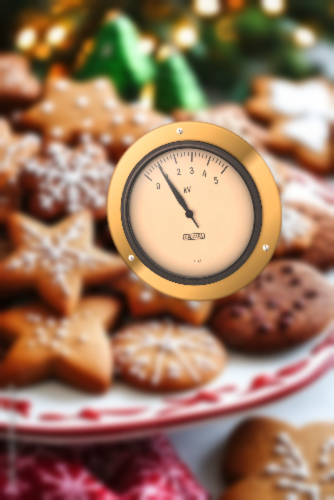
1 kV
